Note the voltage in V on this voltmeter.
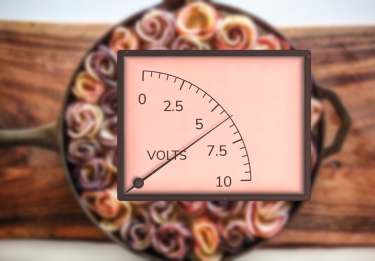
6 V
